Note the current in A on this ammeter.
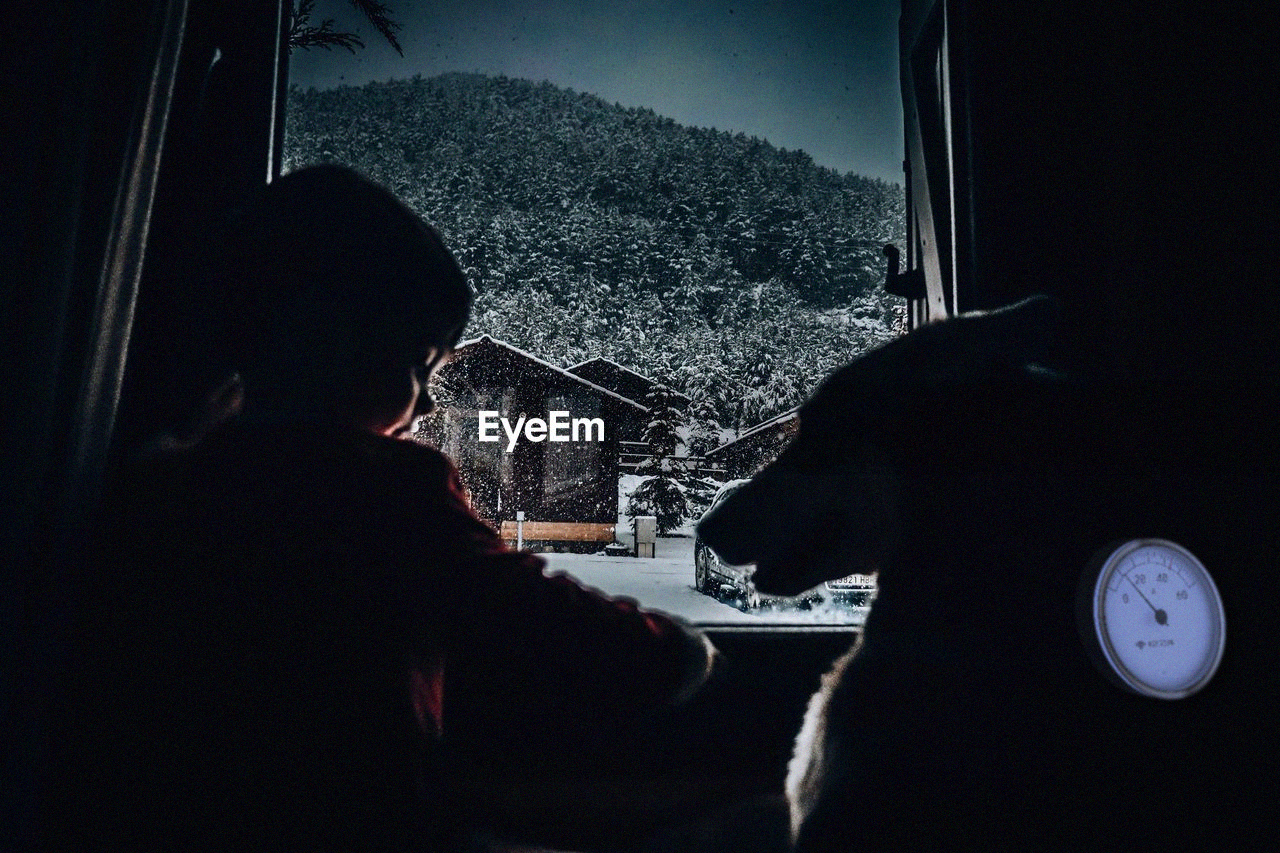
10 A
